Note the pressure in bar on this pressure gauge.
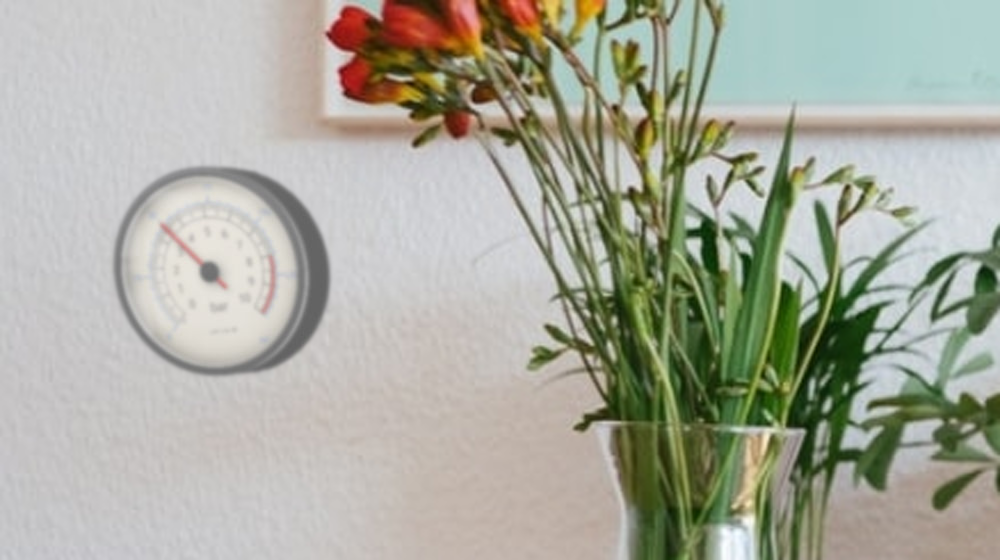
3.5 bar
